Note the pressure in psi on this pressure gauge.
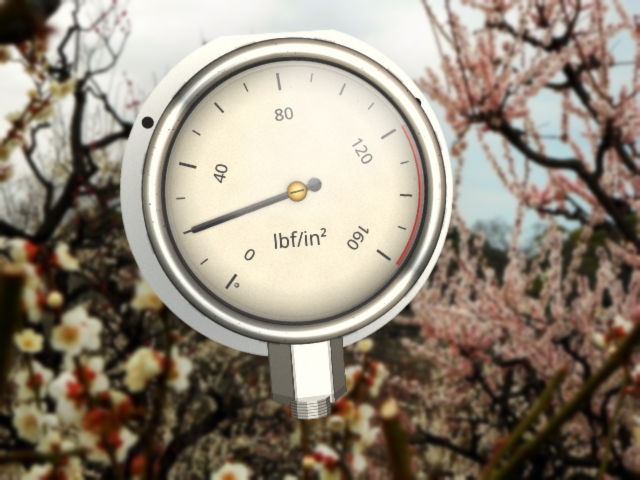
20 psi
